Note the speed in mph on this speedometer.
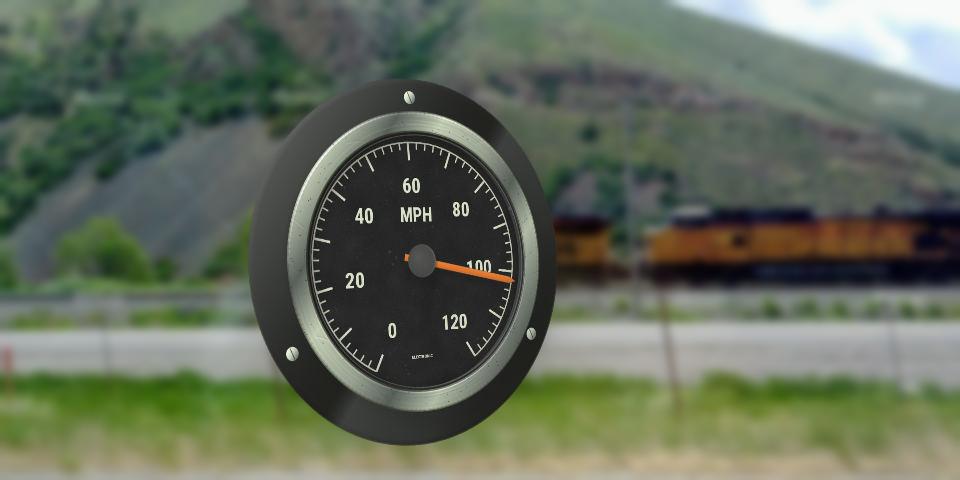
102 mph
